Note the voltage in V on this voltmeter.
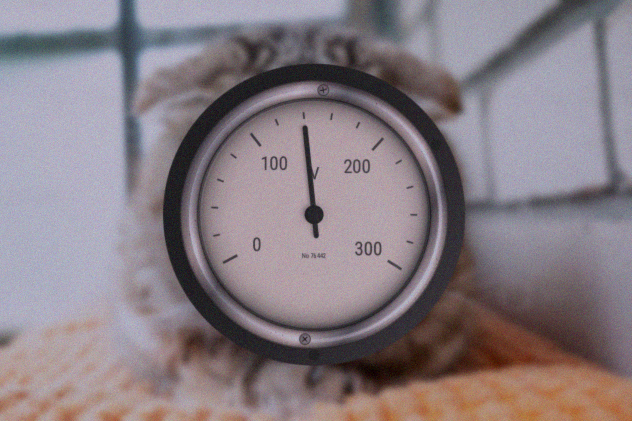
140 V
